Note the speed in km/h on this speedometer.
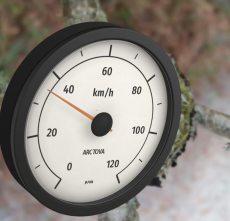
35 km/h
